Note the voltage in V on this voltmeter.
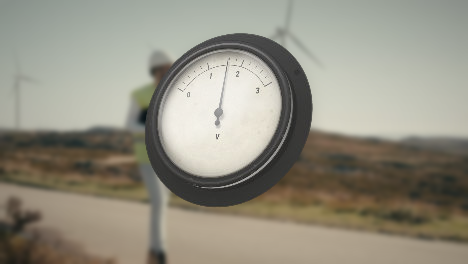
1.6 V
